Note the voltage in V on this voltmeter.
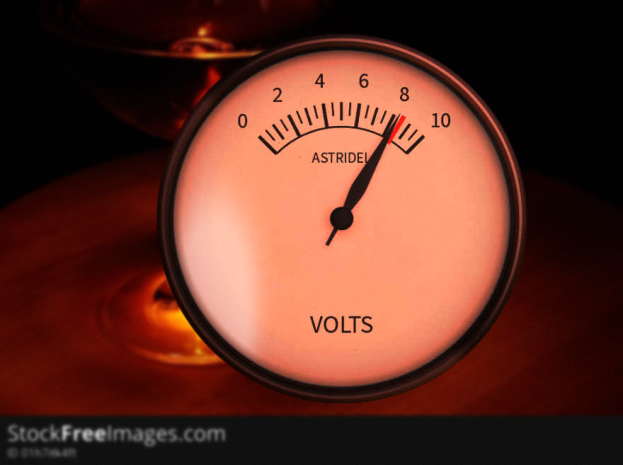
8.25 V
